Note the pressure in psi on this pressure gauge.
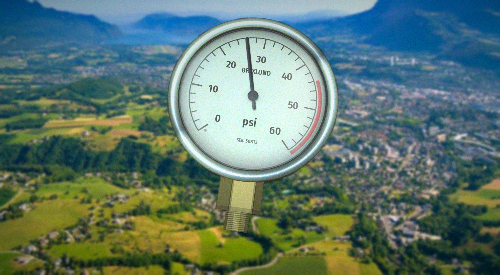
26 psi
